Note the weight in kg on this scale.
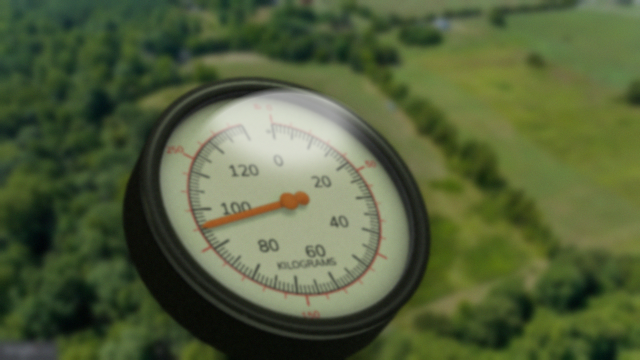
95 kg
